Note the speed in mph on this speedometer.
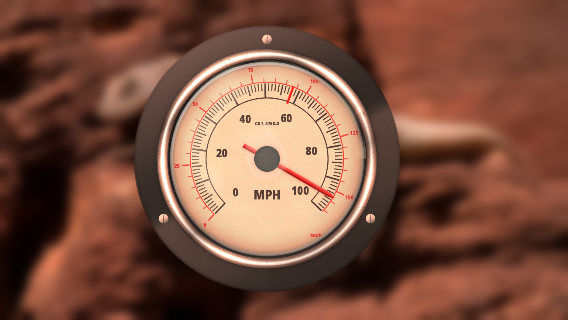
95 mph
